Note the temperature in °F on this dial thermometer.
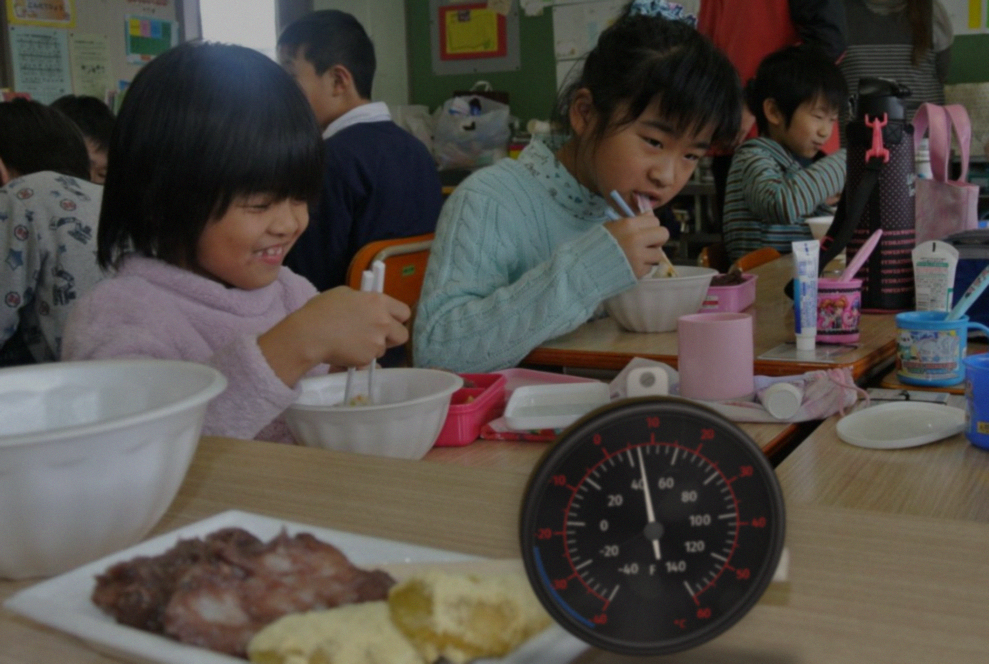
44 °F
